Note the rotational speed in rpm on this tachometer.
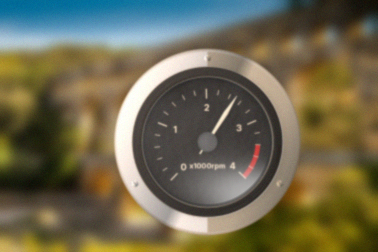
2500 rpm
